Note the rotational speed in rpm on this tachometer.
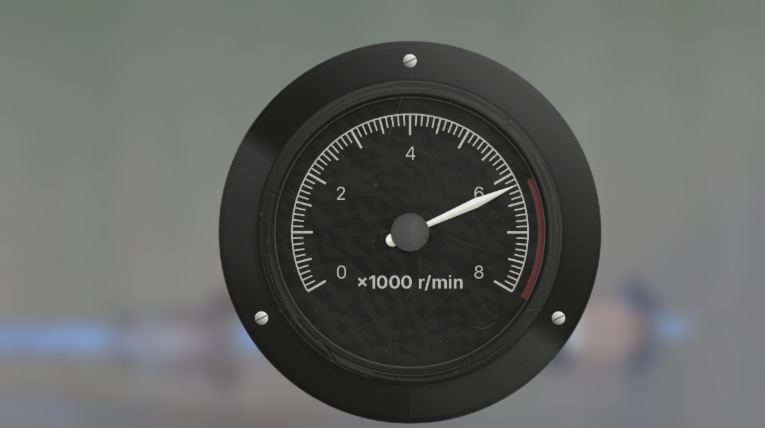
6200 rpm
